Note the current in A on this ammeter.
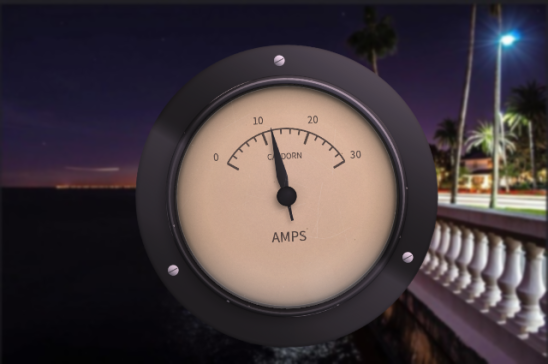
12 A
